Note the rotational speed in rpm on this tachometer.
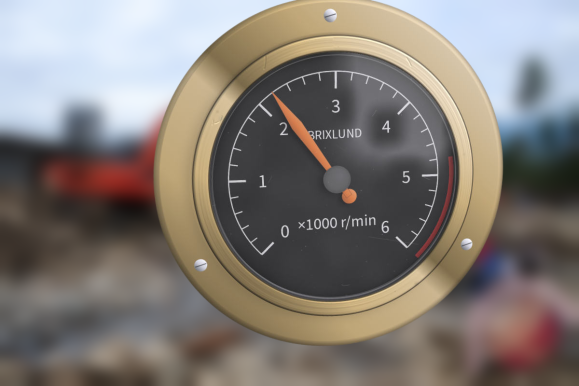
2200 rpm
